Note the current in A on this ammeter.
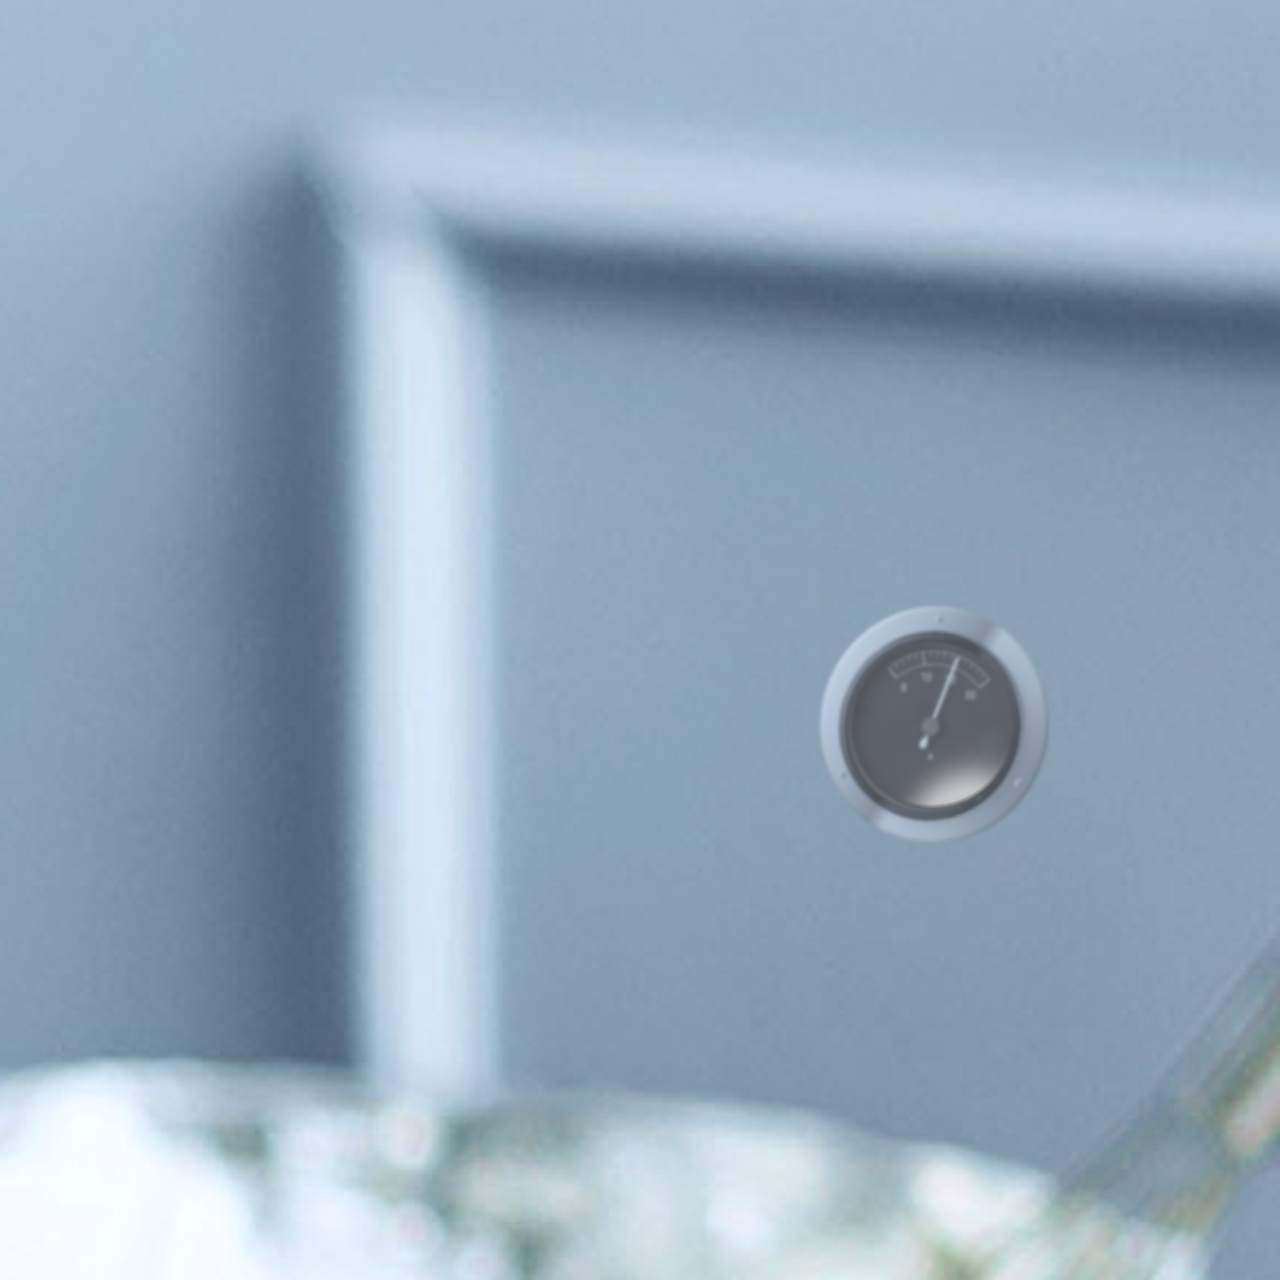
20 A
